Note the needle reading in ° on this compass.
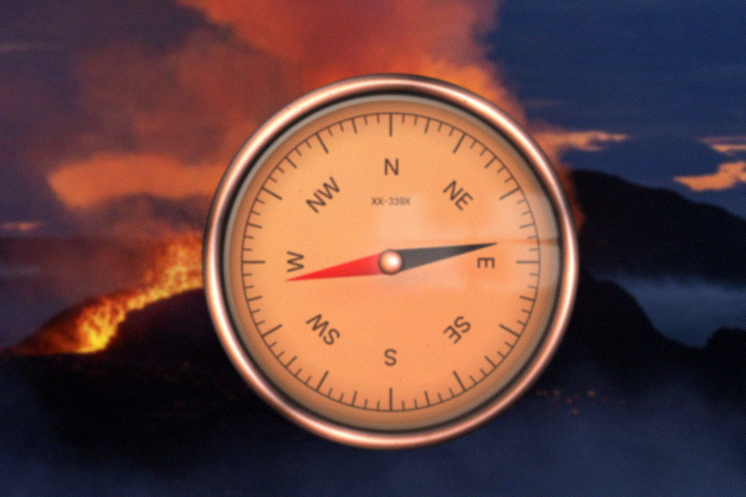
260 °
